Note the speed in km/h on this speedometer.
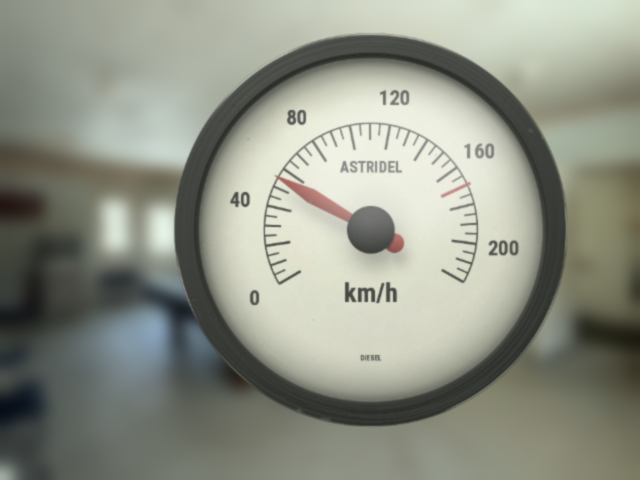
55 km/h
